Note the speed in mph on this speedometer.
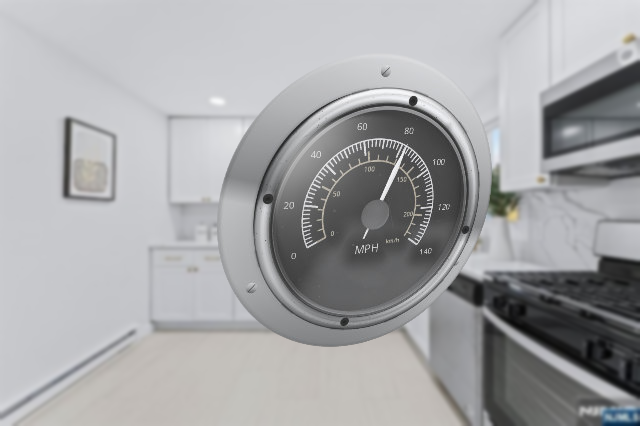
80 mph
